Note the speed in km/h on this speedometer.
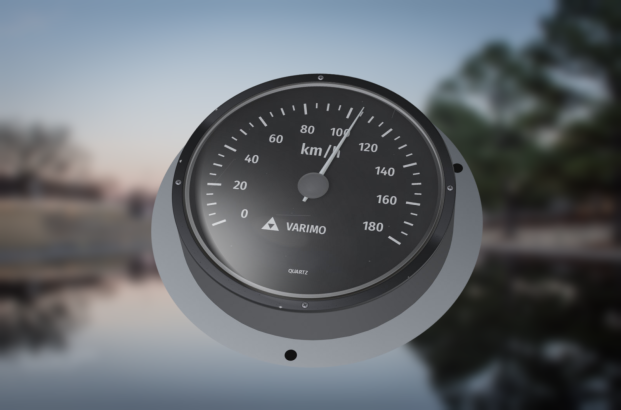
105 km/h
